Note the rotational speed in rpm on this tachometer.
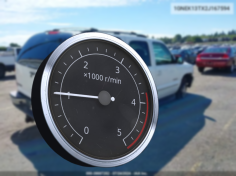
1000 rpm
